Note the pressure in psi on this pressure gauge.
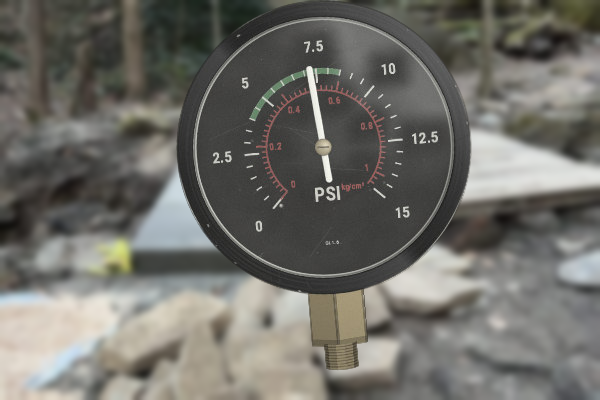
7.25 psi
